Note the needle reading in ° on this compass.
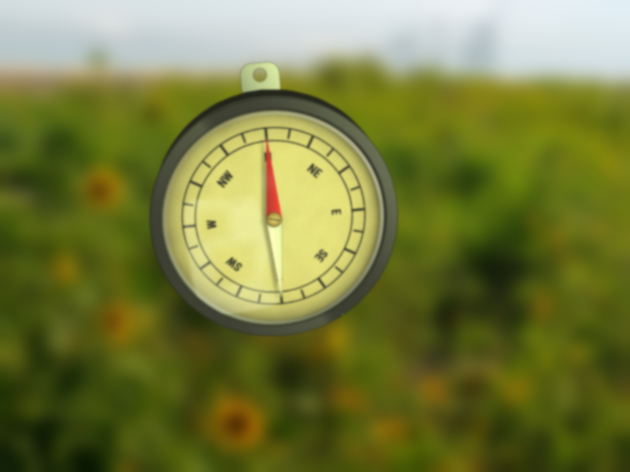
0 °
